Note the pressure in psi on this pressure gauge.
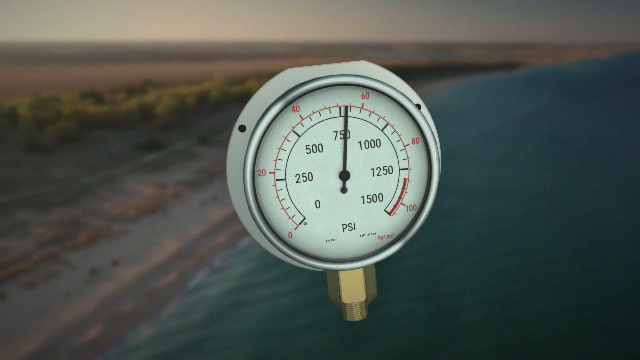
775 psi
